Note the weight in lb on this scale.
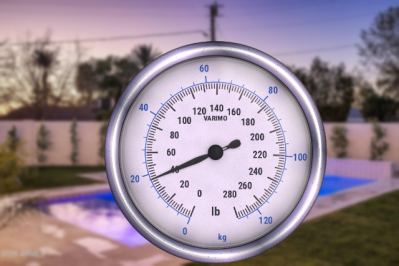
40 lb
